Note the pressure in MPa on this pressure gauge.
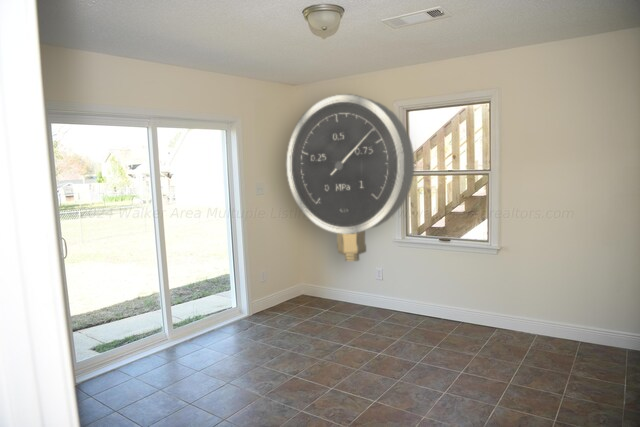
0.7 MPa
